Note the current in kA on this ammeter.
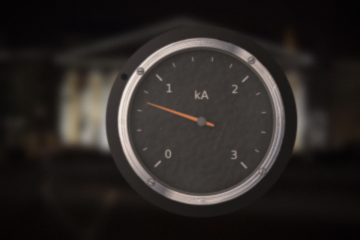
0.7 kA
